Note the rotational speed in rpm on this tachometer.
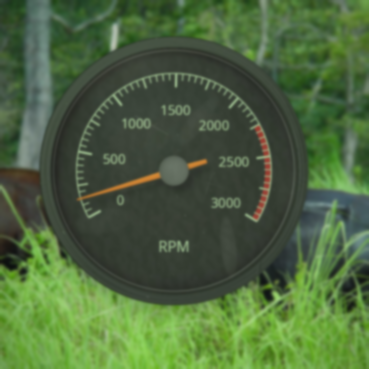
150 rpm
